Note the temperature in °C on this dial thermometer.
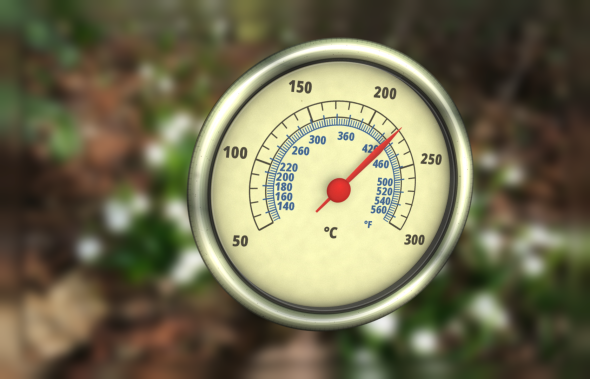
220 °C
